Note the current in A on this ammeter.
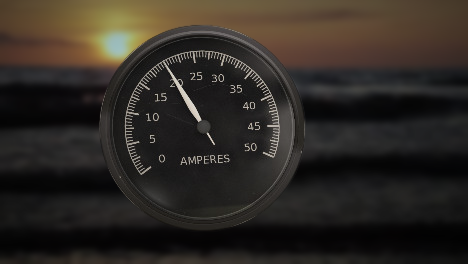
20 A
